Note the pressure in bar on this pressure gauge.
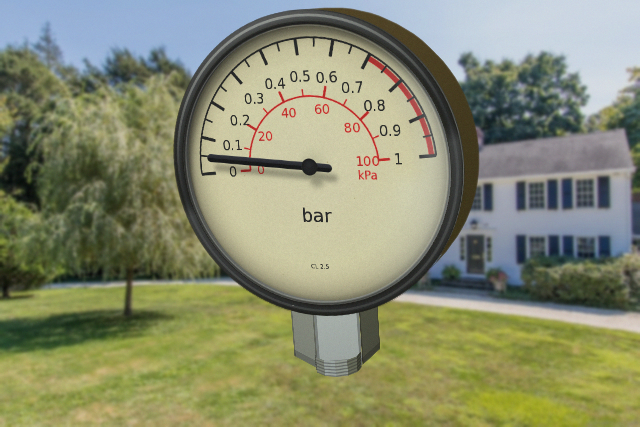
0.05 bar
